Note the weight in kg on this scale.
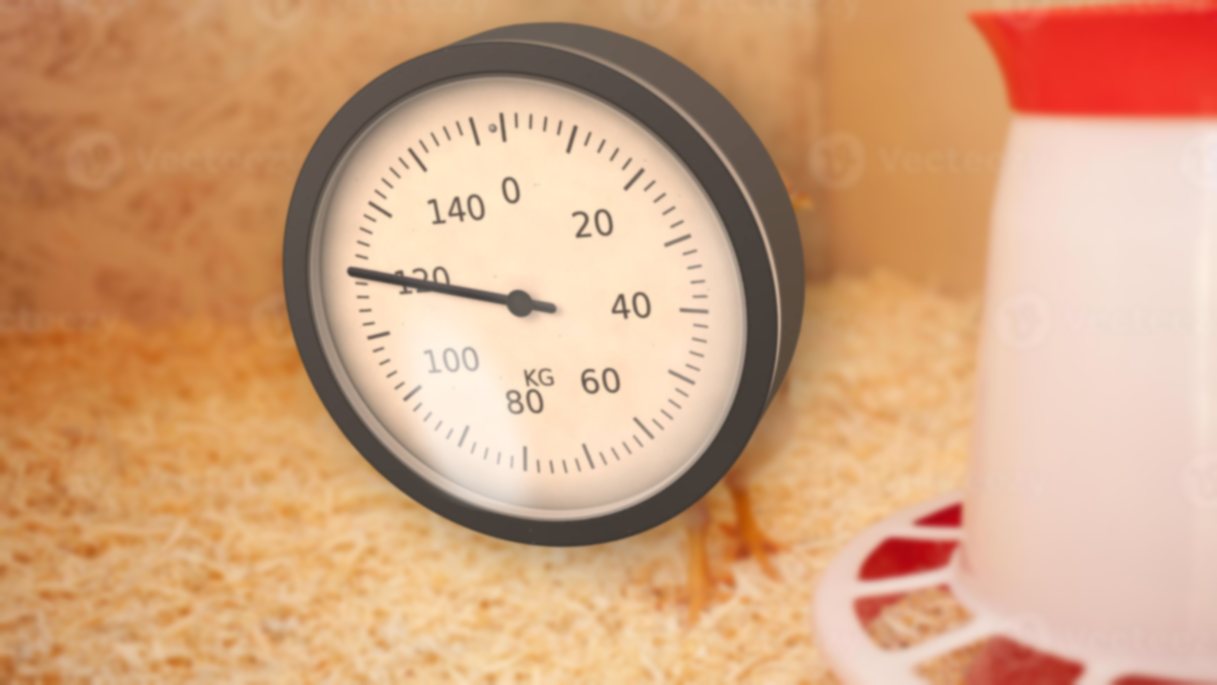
120 kg
